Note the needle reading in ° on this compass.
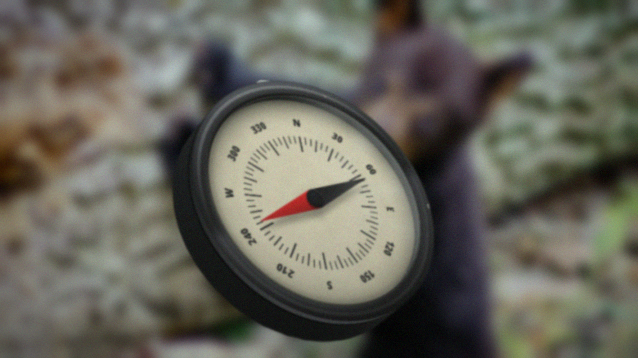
245 °
